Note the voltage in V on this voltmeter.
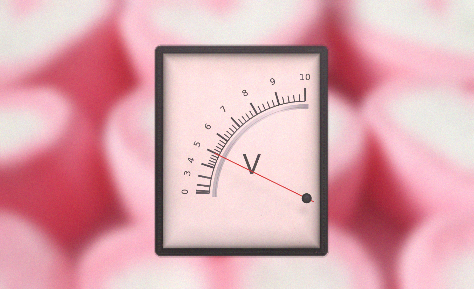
5 V
